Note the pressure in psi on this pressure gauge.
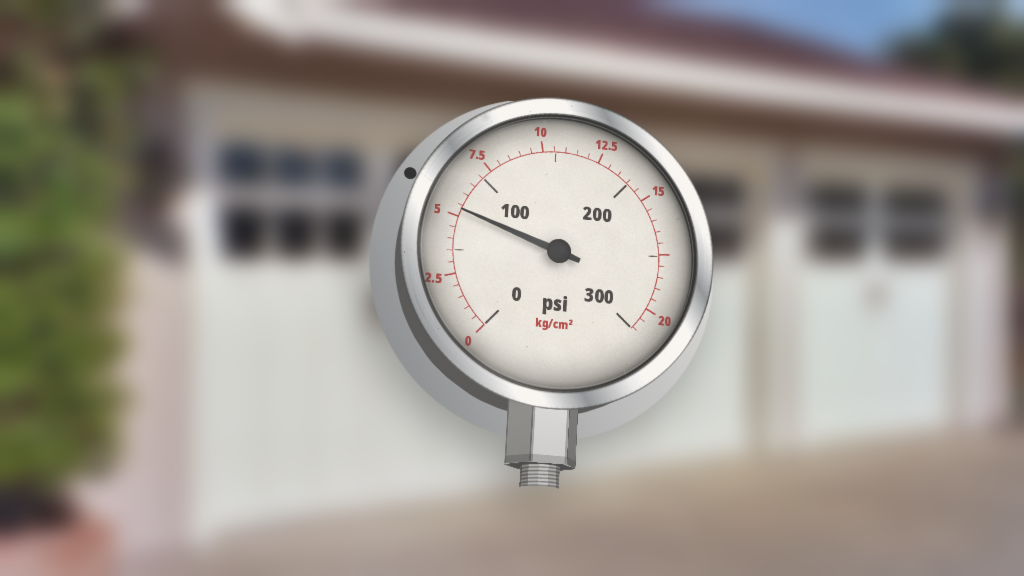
75 psi
